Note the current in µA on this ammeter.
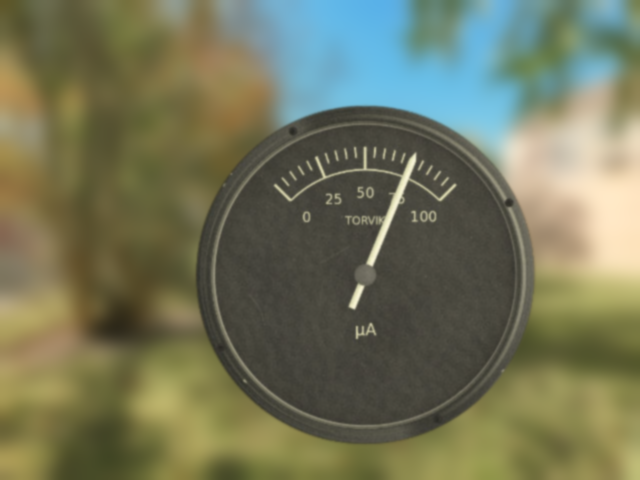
75 µA
